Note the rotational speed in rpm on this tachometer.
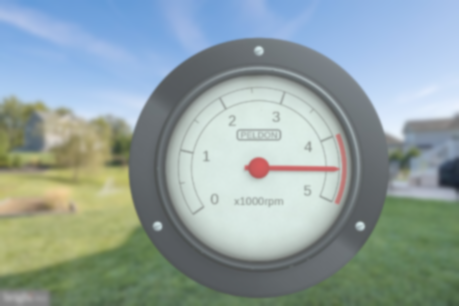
4500 rpm
